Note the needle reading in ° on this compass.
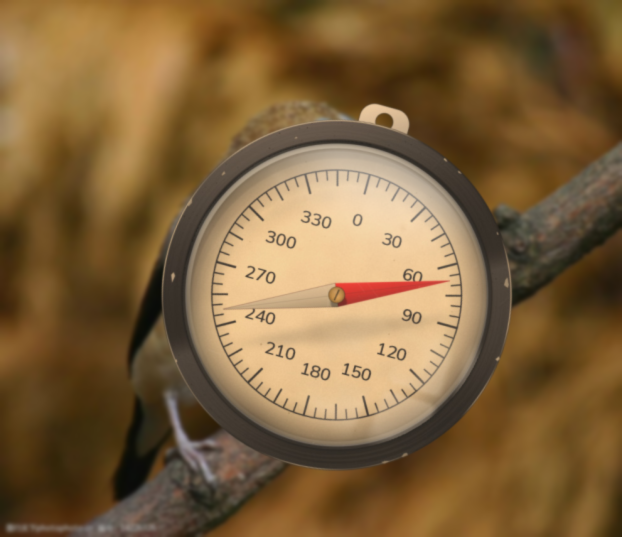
67.5 °
